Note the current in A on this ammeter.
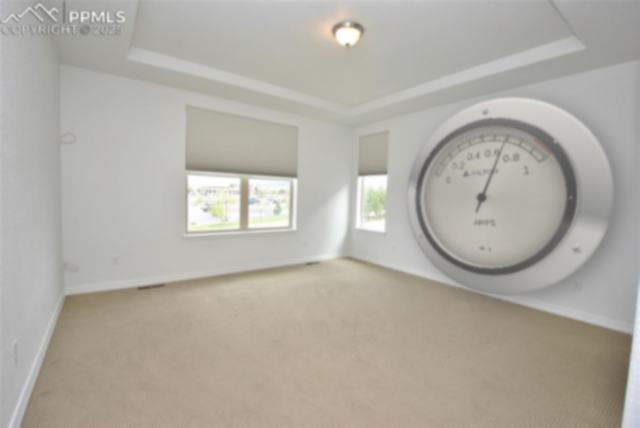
0.7 A
